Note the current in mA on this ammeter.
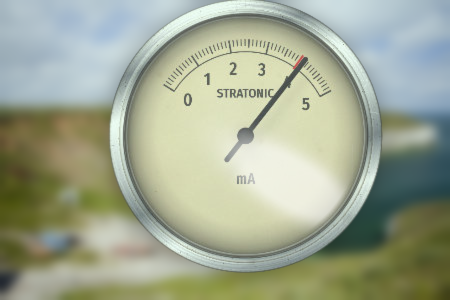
4 mA
